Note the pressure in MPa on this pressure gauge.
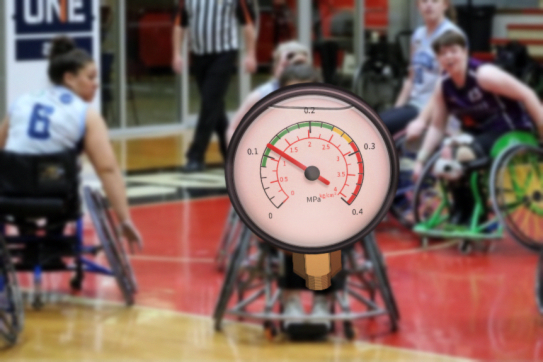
0.12 MPa
